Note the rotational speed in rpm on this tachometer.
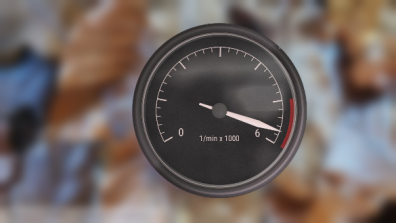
5700 rpm
